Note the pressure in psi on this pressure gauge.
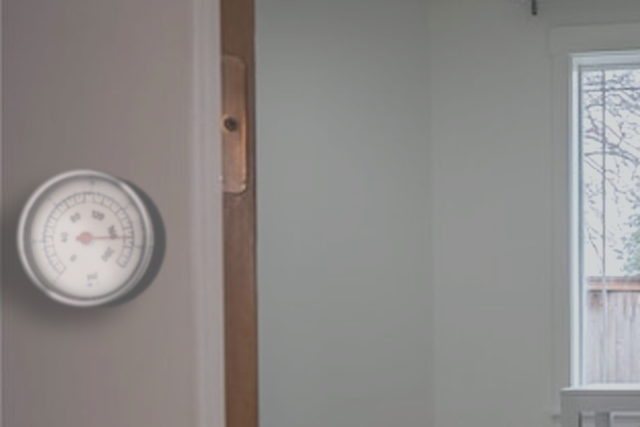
170 psi
